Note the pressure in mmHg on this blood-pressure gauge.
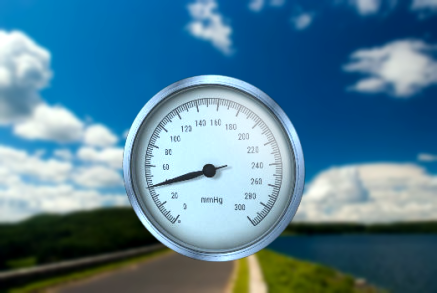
40 mmHg
